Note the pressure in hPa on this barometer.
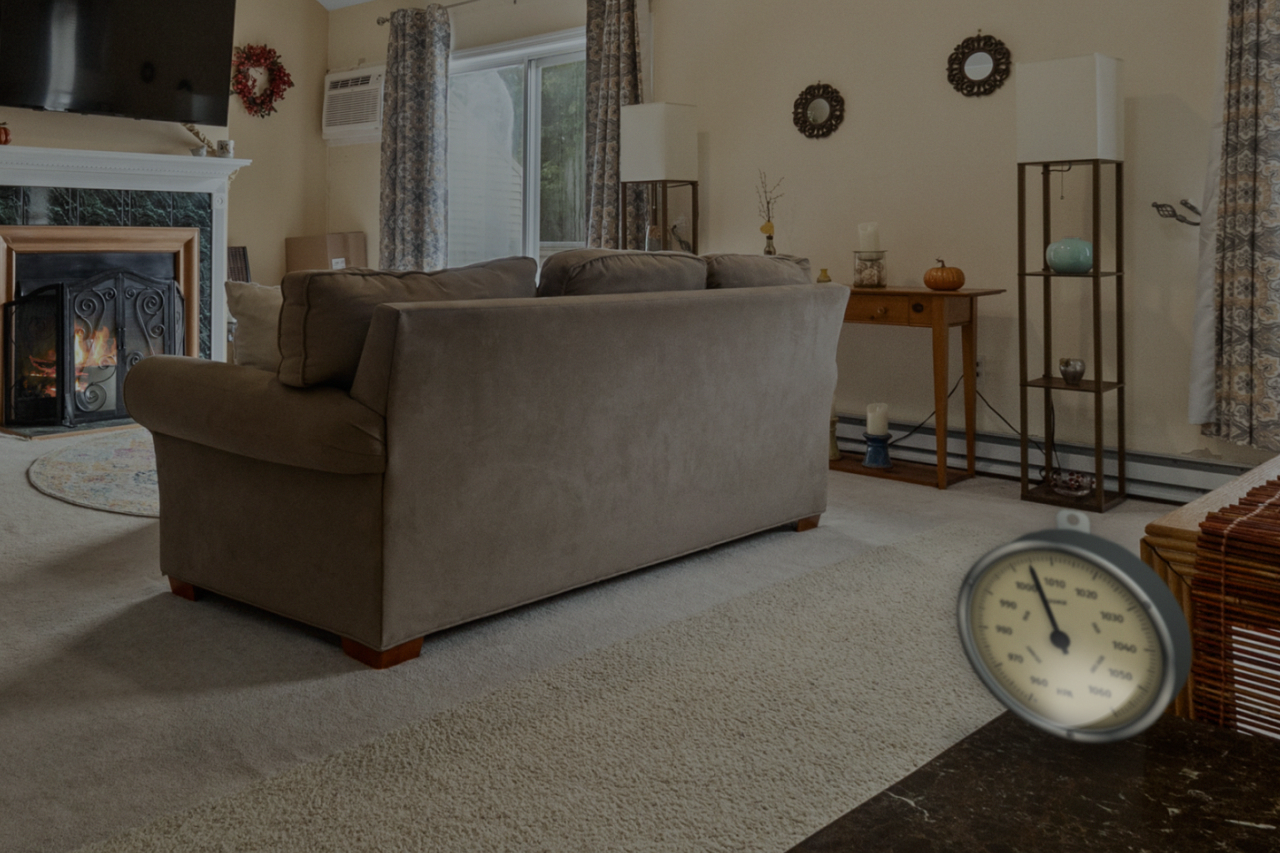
1005 hPa
